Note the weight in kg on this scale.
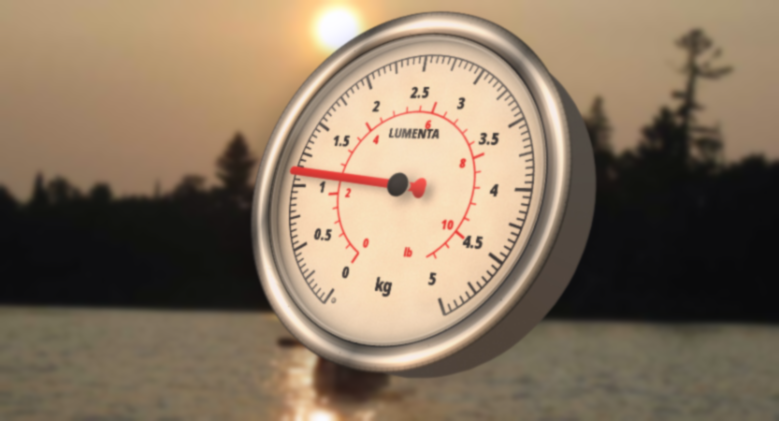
1.1 kg
